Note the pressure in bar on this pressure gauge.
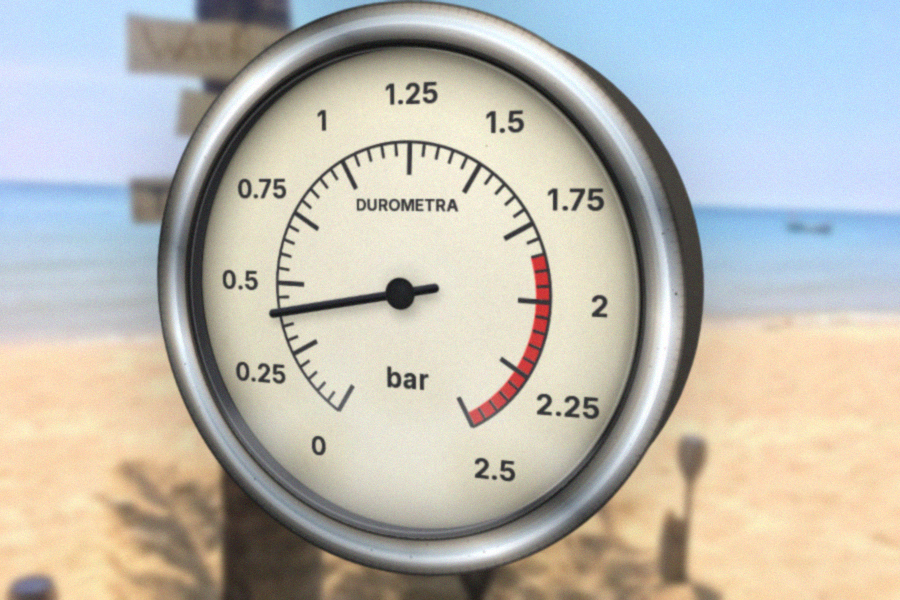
0.4 bar
